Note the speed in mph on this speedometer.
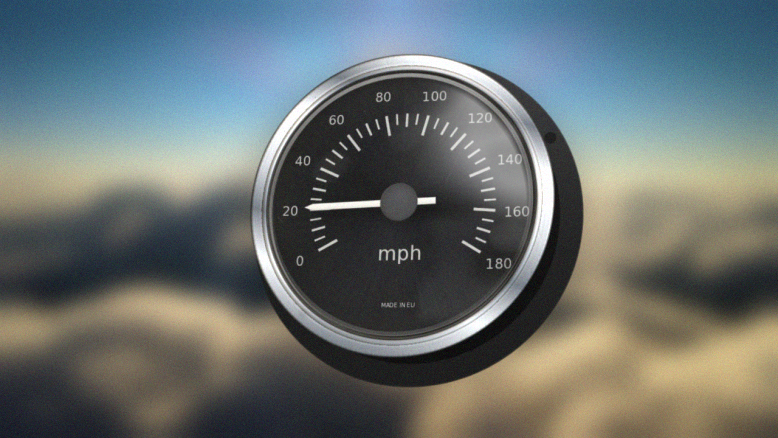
20 mph
